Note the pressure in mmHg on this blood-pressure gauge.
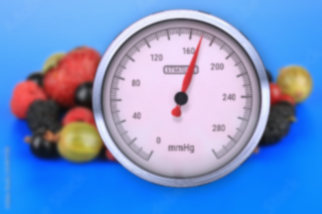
170 mmHg
